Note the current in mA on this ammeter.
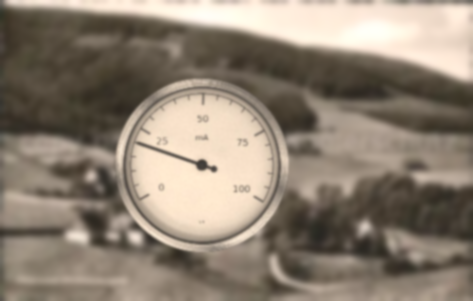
20 mA
